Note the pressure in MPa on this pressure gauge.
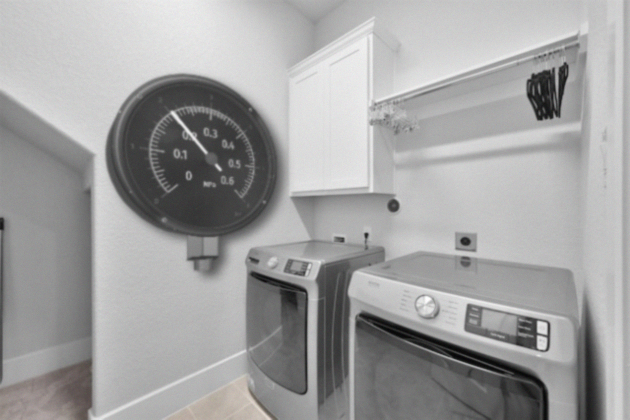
0.2 MPa
